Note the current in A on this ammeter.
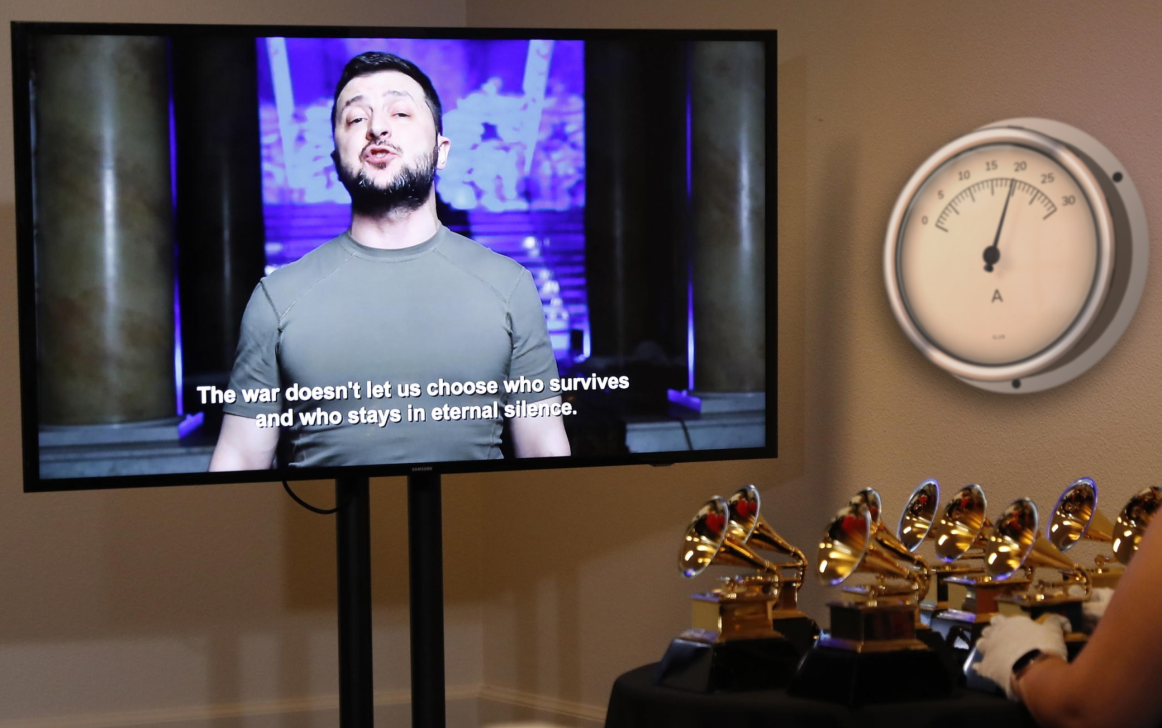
20 A
